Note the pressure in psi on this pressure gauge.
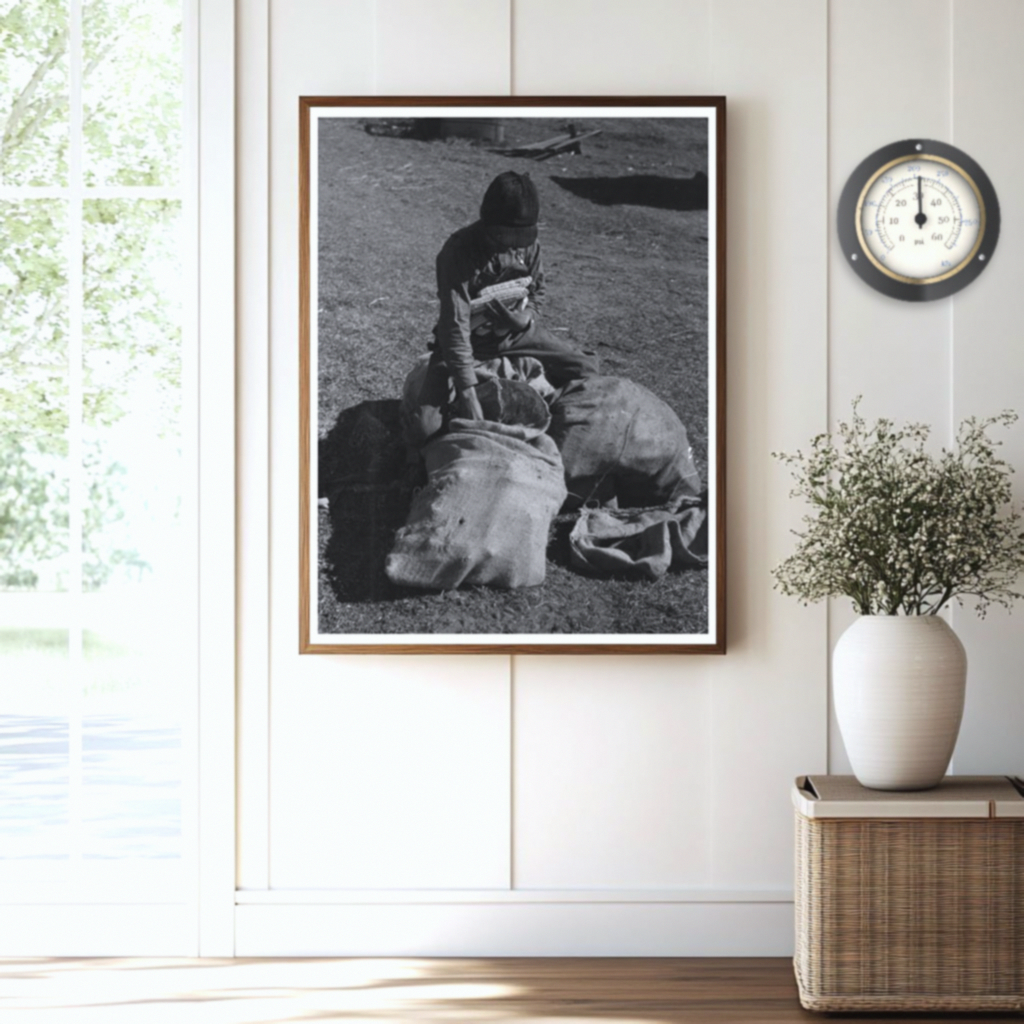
30 psi
